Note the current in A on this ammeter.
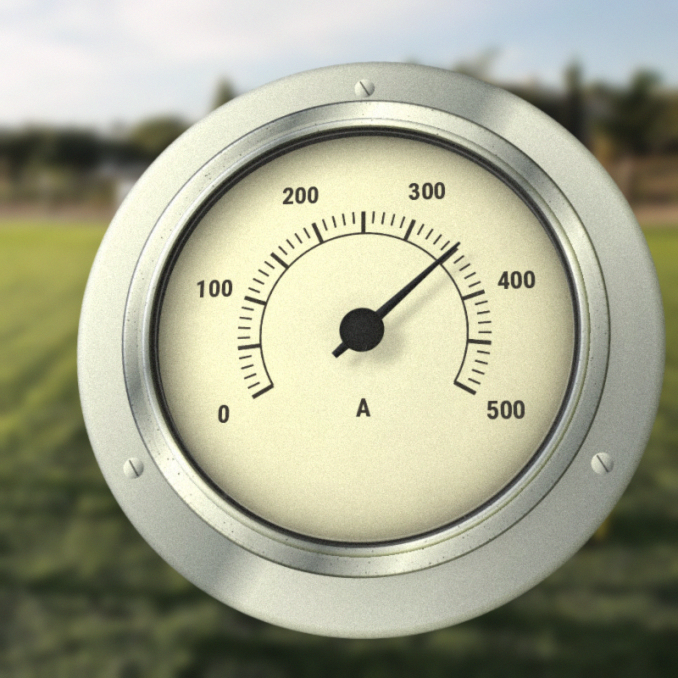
350 A
